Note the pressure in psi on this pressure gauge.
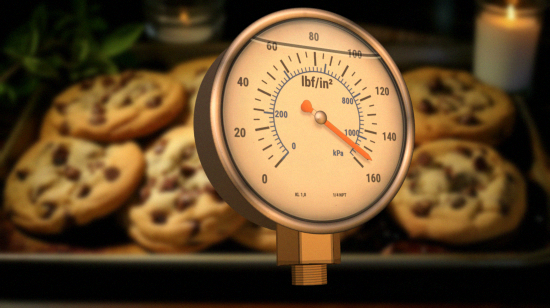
155 psi
